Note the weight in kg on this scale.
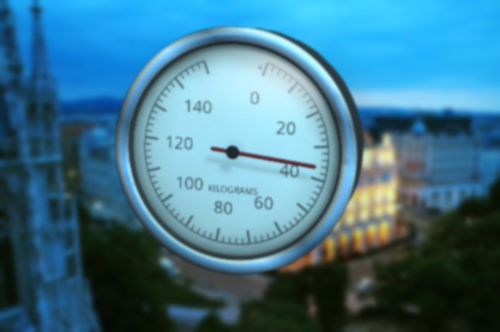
36 kg
